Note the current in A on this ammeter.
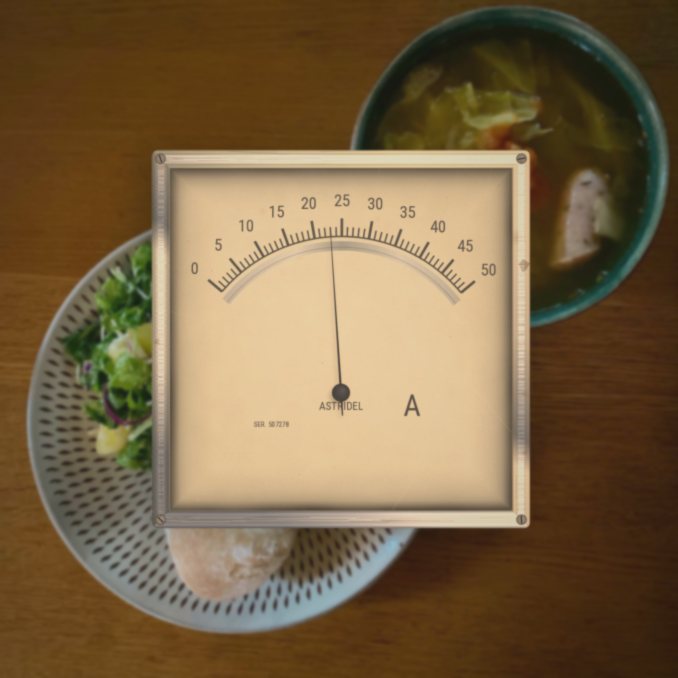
23 A
